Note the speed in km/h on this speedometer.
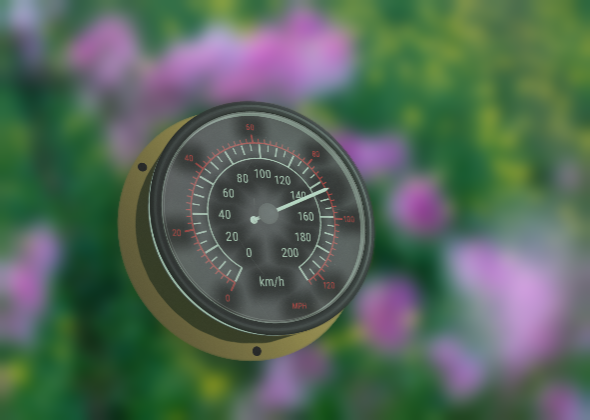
145 km/h
